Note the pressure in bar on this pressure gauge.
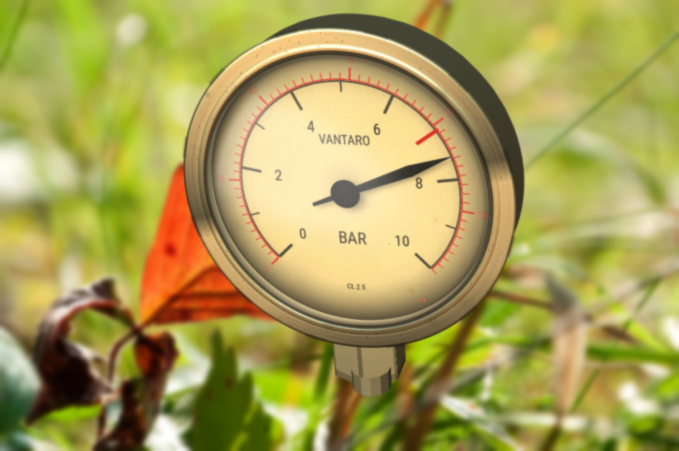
7.5 bar
